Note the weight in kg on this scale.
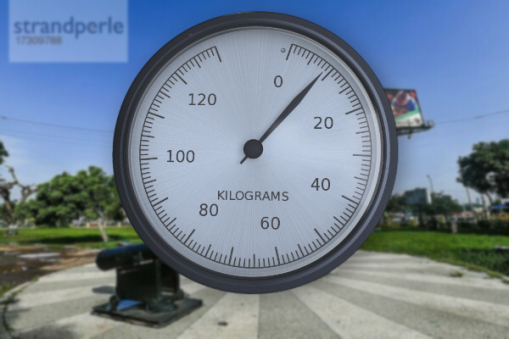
9 kg
